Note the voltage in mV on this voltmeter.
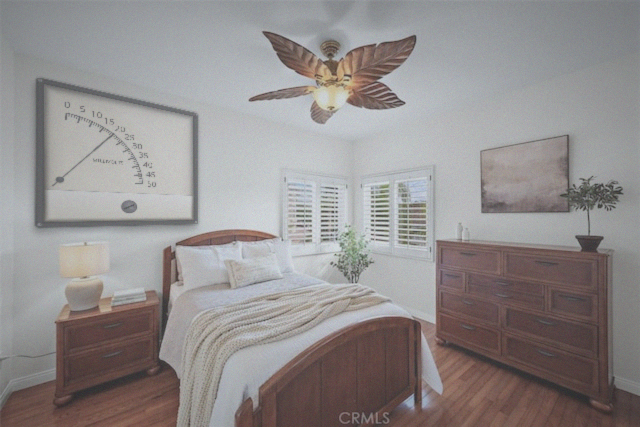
20 mV
